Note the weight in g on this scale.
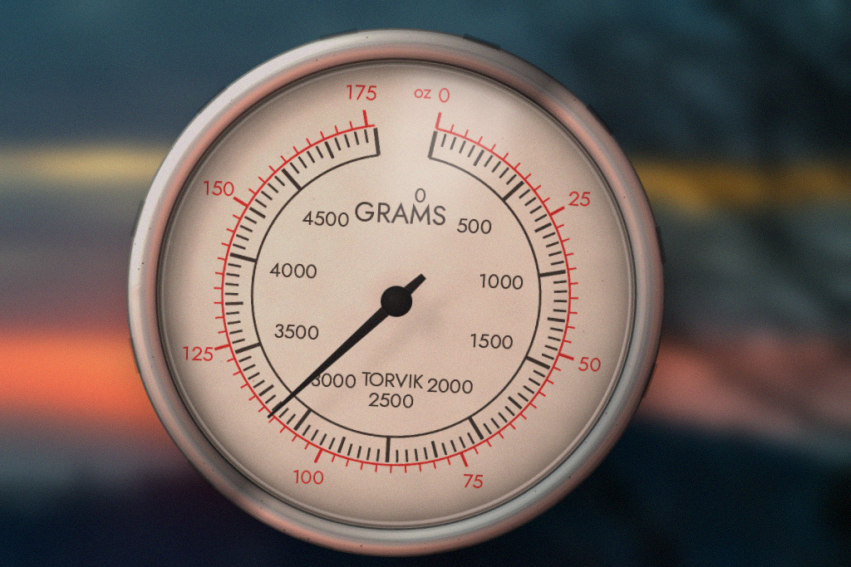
3150 g
